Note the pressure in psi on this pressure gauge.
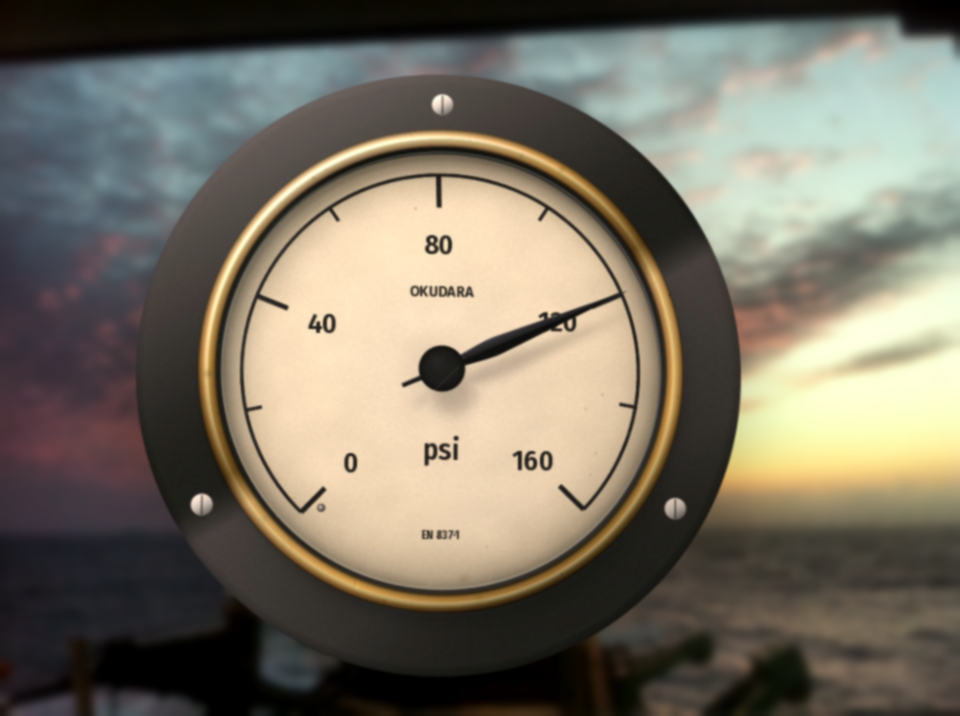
120 psi
